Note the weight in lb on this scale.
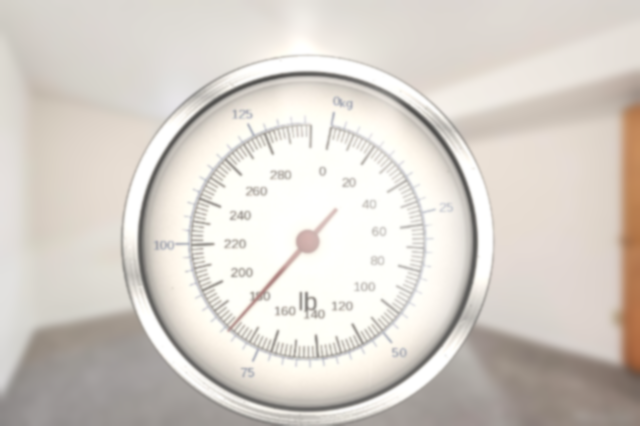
180 lb
